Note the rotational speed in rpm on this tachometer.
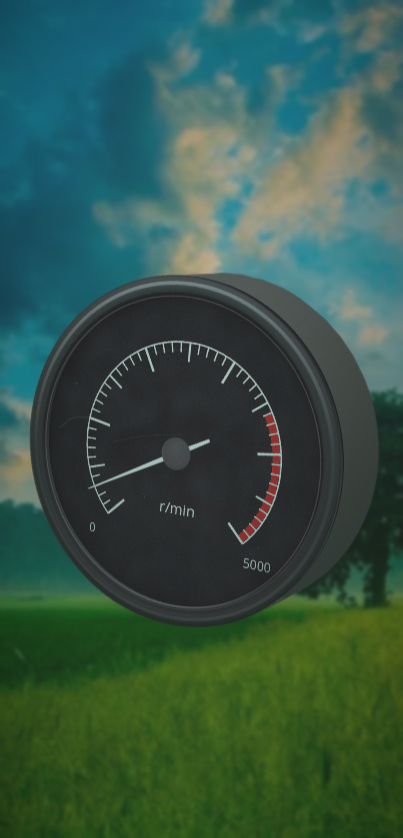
300 rpm
